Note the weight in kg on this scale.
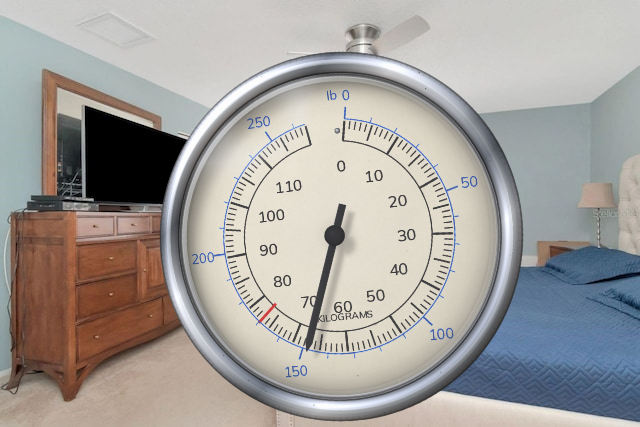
67 kg
